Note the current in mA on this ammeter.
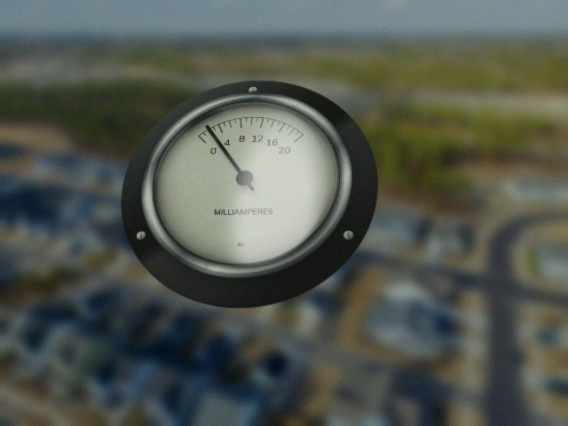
2 mA
